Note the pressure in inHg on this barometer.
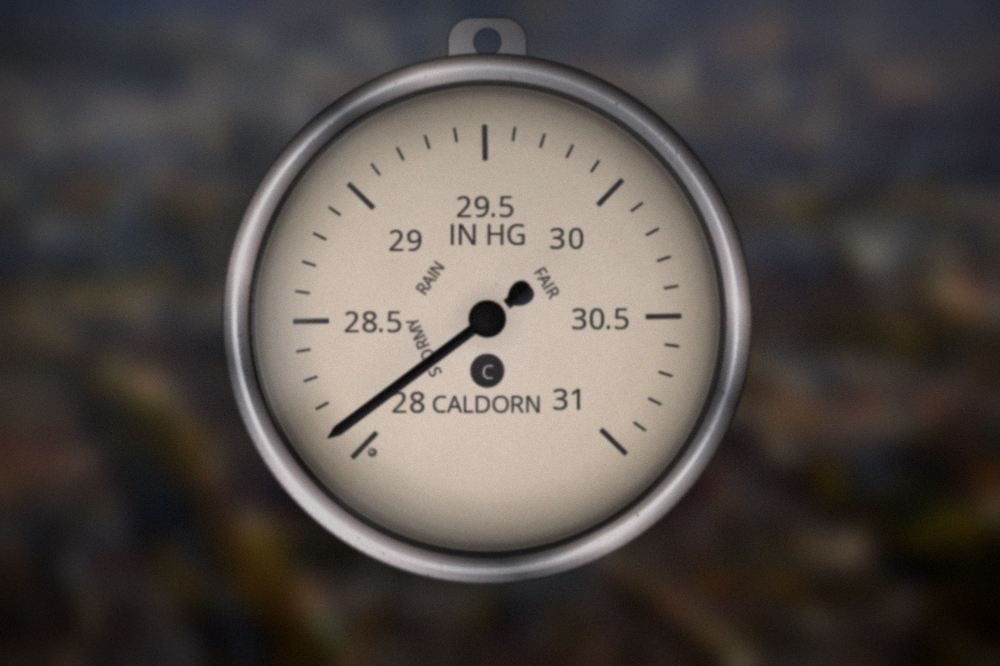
28.1 inHg
